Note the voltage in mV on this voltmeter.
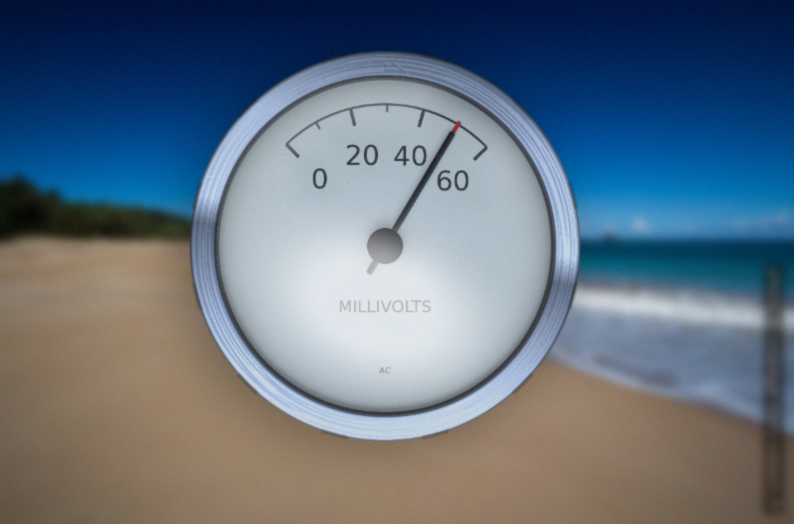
50 mV
